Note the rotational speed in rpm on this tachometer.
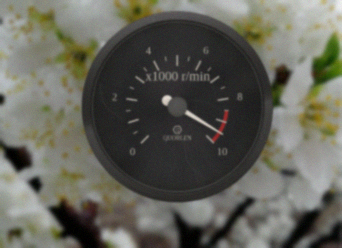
9500 rpm
